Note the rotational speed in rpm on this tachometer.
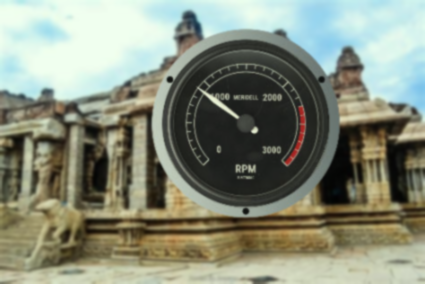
900 rpm
